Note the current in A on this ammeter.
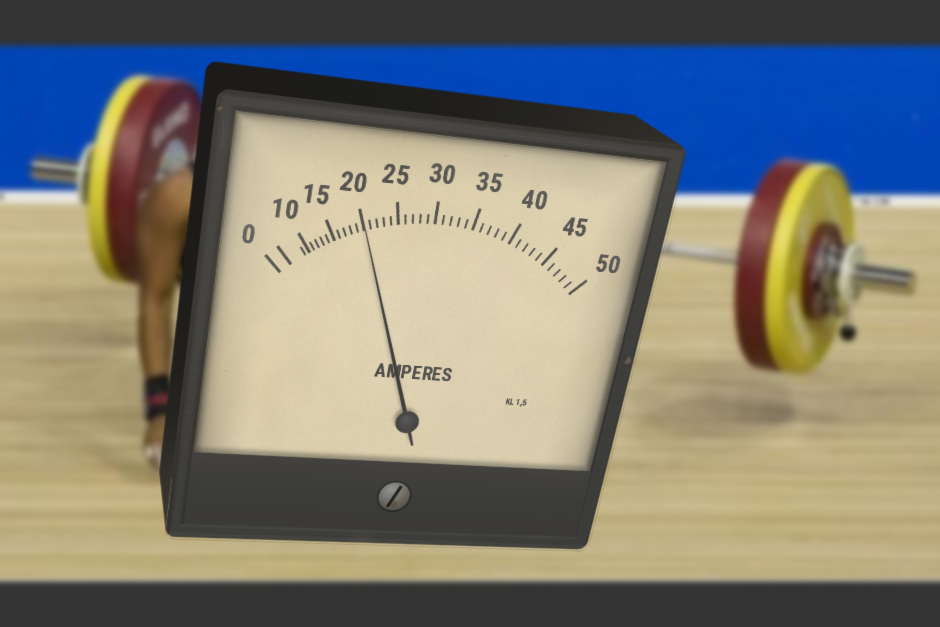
20 A
